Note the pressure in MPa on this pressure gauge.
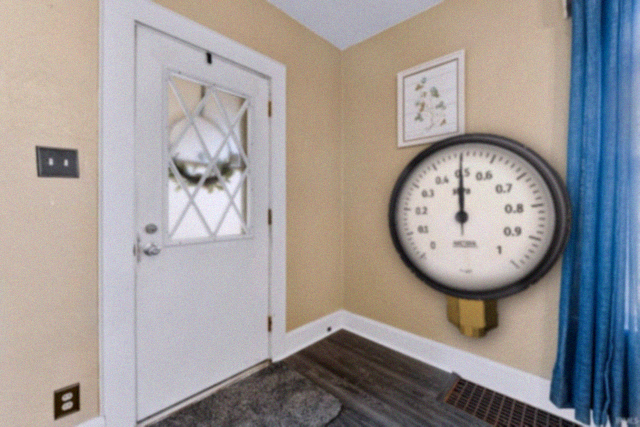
0.5 MPa
